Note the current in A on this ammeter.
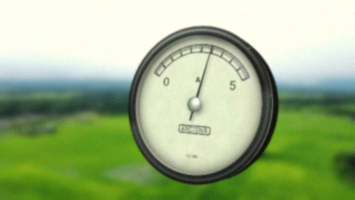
3 A
